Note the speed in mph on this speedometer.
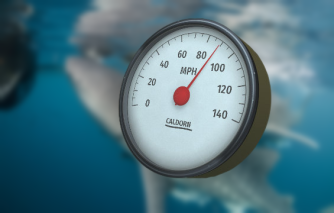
90 mph
